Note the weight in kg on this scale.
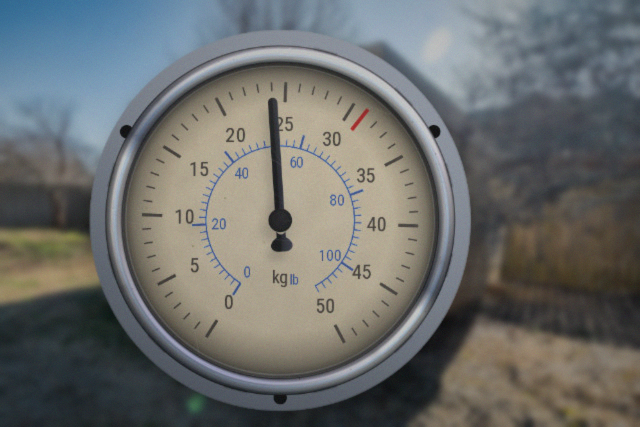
24 kg
